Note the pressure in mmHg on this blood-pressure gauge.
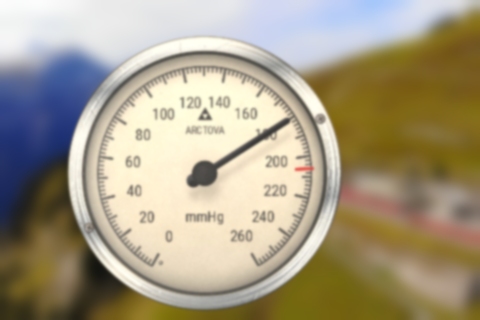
180 mmHg
